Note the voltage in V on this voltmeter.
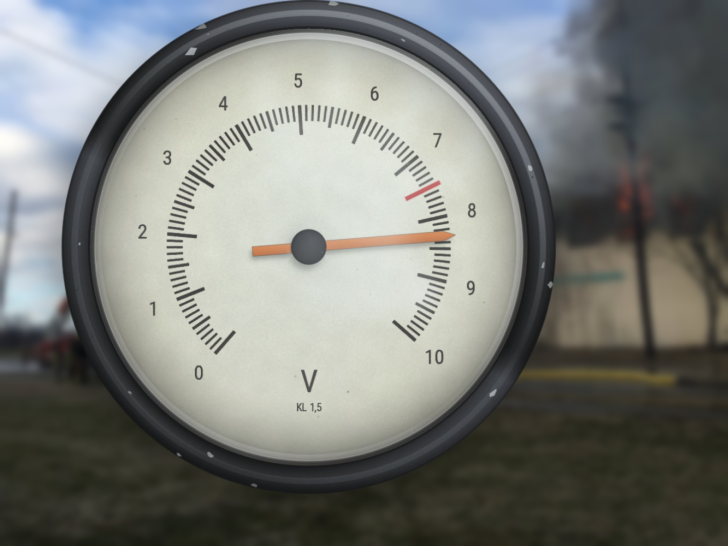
8.3 V
